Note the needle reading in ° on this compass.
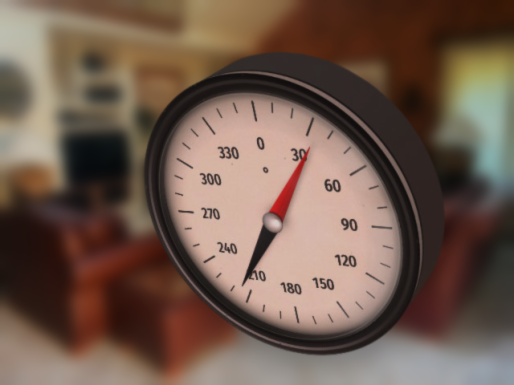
35 °
